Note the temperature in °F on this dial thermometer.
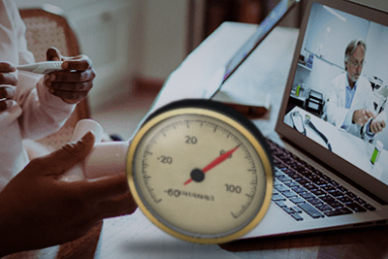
60 °F
